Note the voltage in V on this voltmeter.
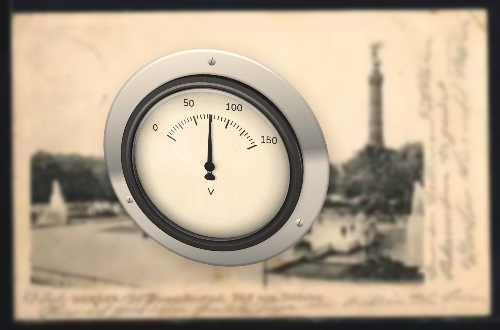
75 V
